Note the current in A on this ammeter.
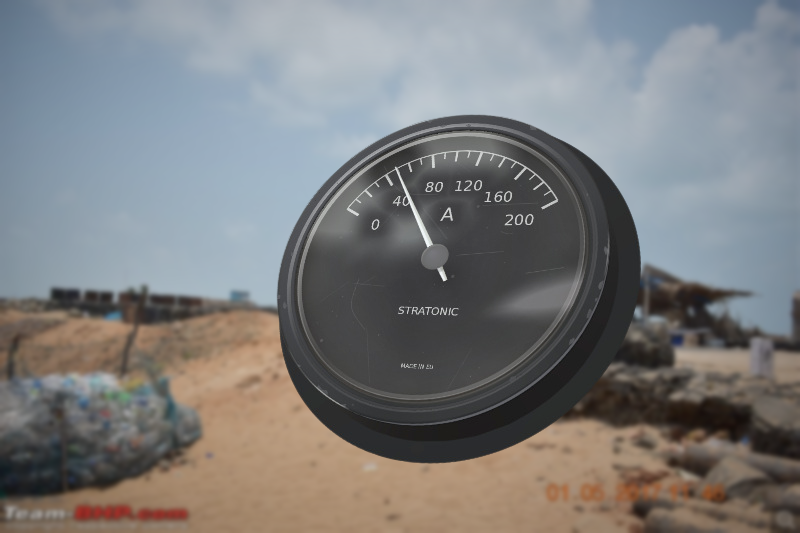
50 A
